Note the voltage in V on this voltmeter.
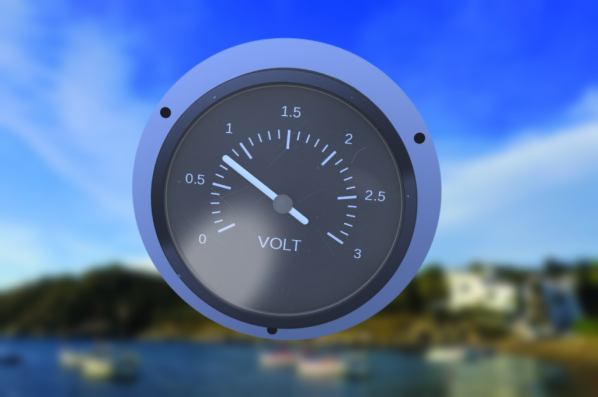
0.8 V
